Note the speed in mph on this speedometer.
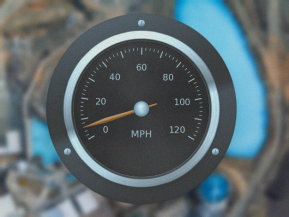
6 mph
